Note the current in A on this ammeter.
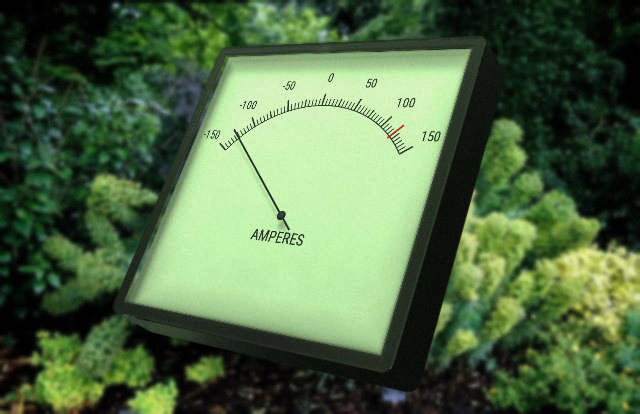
-125 A
